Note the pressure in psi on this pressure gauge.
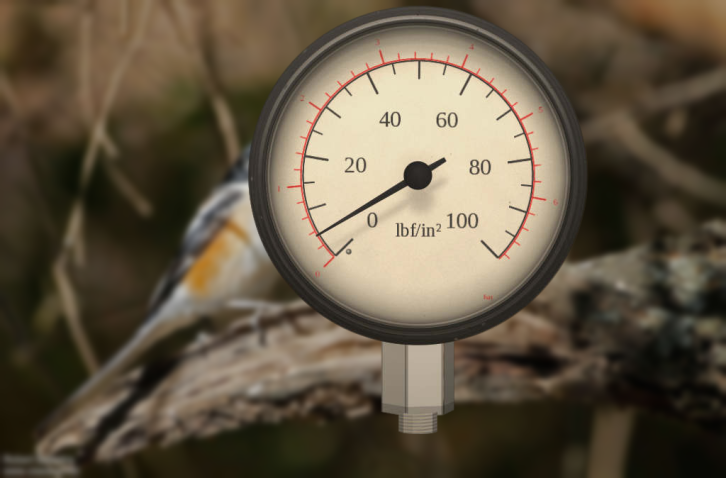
5 psi
